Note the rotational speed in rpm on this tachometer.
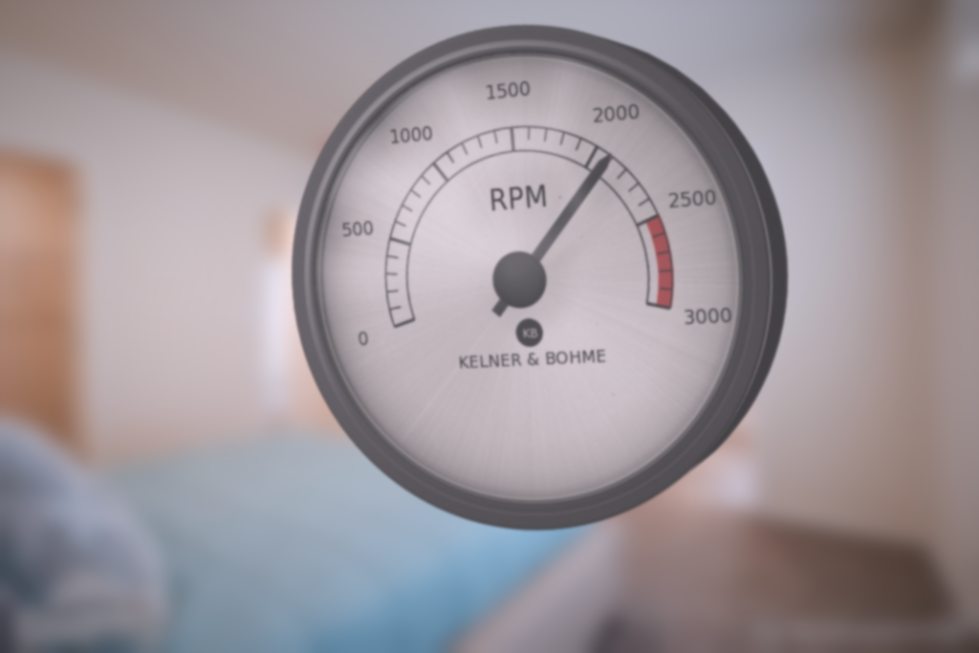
2100 rpm
